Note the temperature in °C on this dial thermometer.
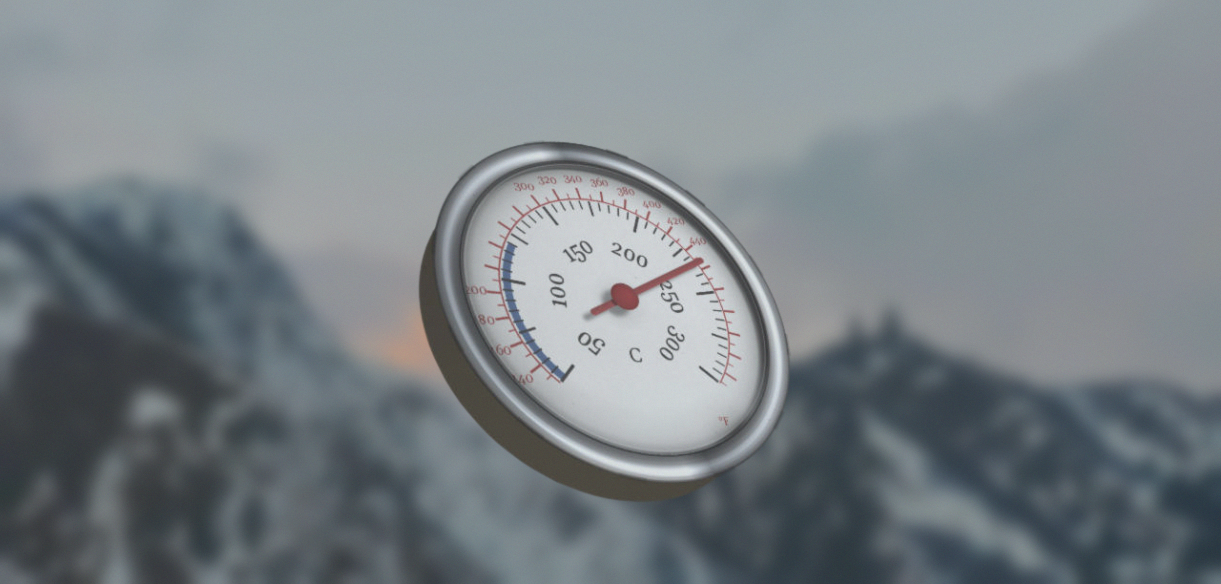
235 °C
